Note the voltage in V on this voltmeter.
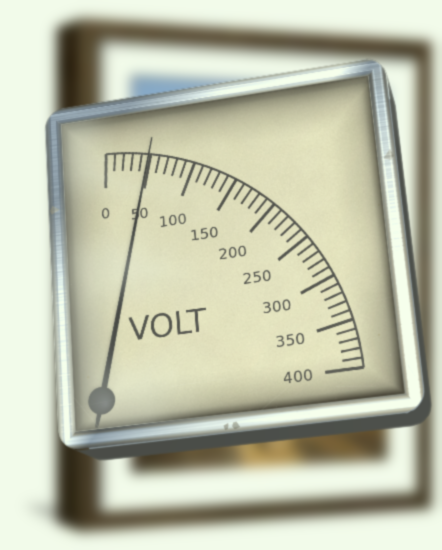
50 V
